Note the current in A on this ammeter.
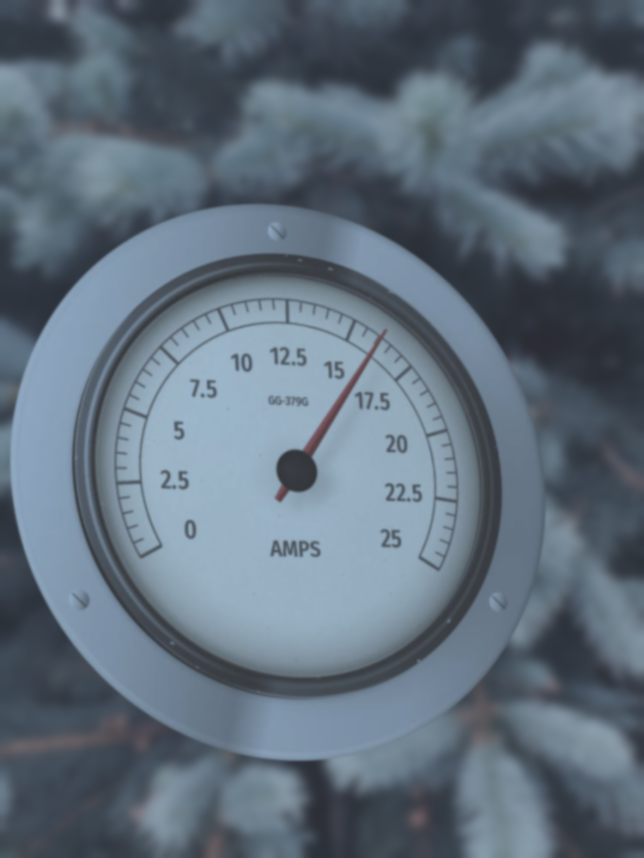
16 A
